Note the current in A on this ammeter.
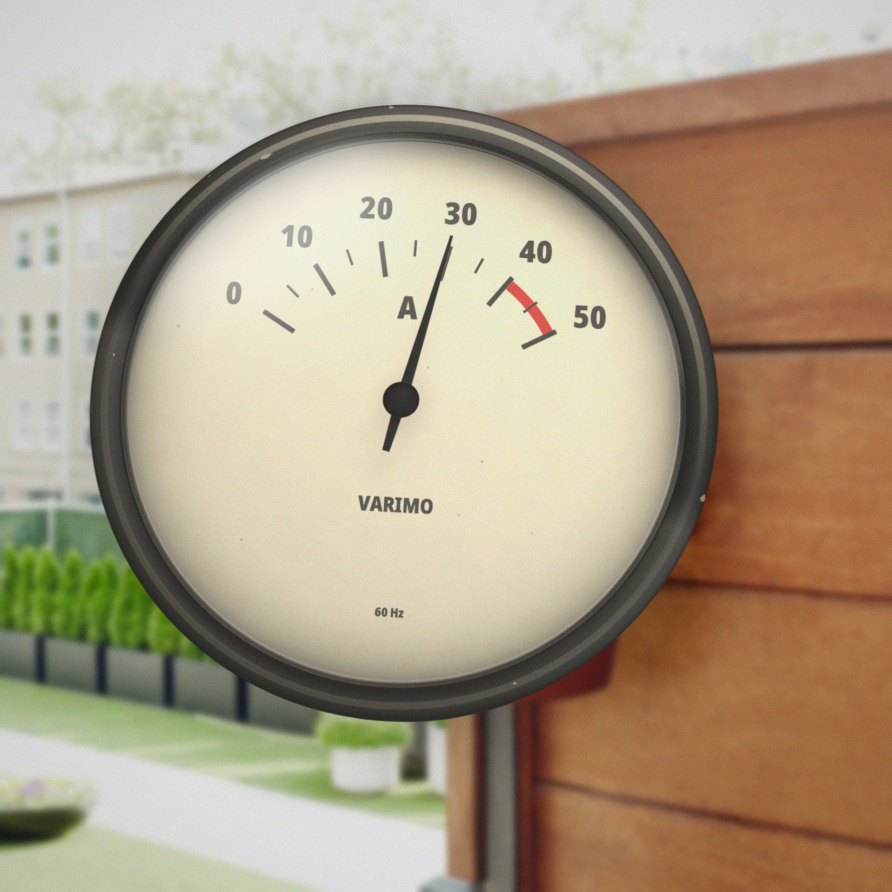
30 A
